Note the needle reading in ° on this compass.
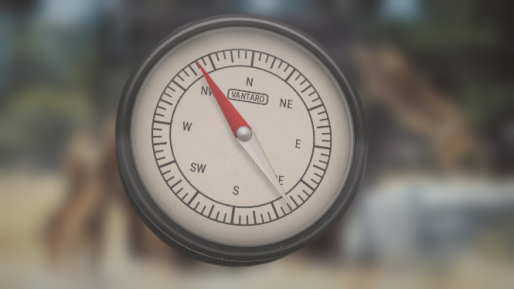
320 °
